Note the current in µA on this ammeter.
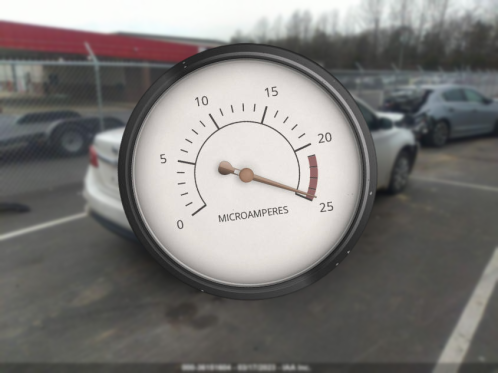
24.5 µA
